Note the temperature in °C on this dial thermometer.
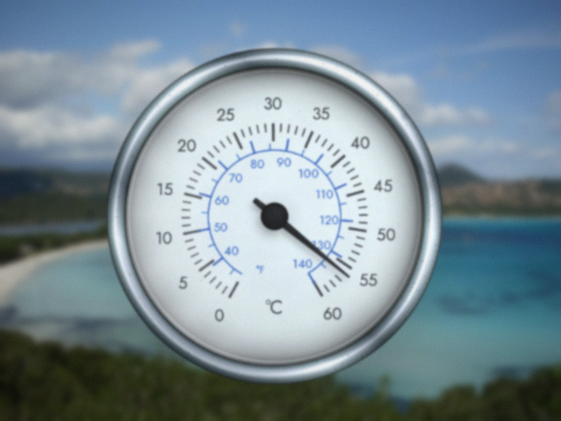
56 °C
